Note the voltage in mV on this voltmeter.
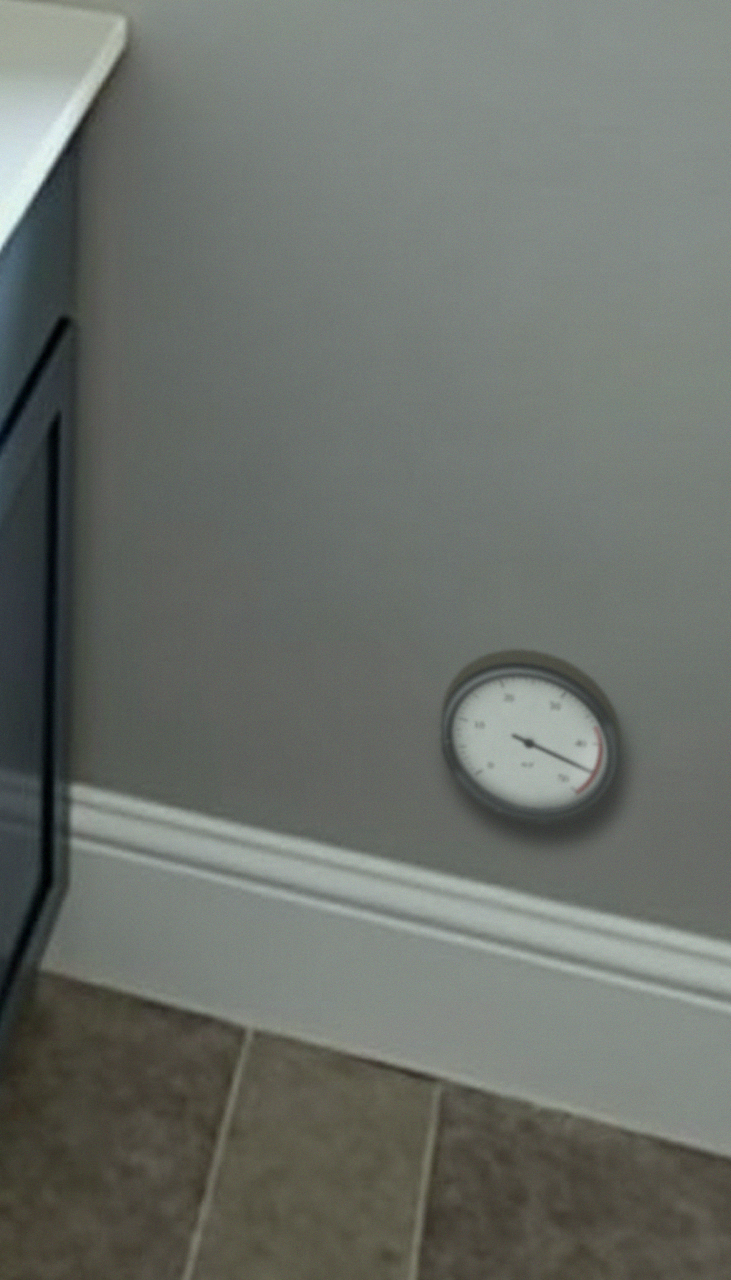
45 mV
